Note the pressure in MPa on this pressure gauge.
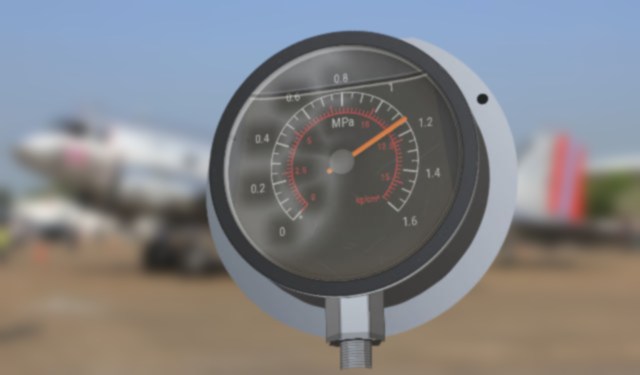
1.15 MPa
